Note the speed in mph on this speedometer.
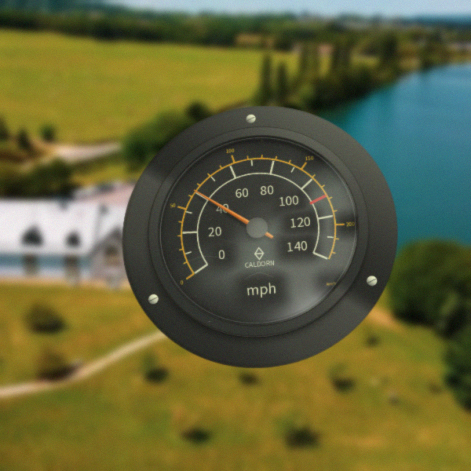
40 mph
